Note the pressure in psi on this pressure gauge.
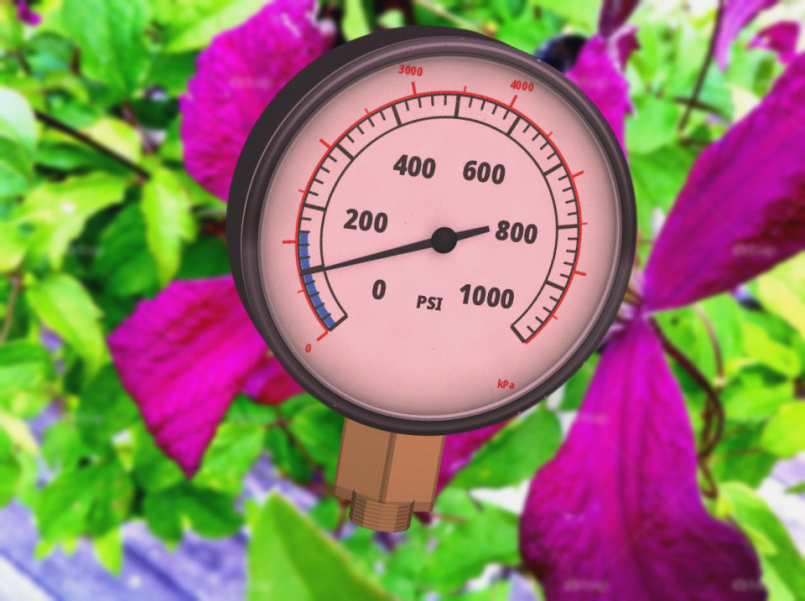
100 psi
